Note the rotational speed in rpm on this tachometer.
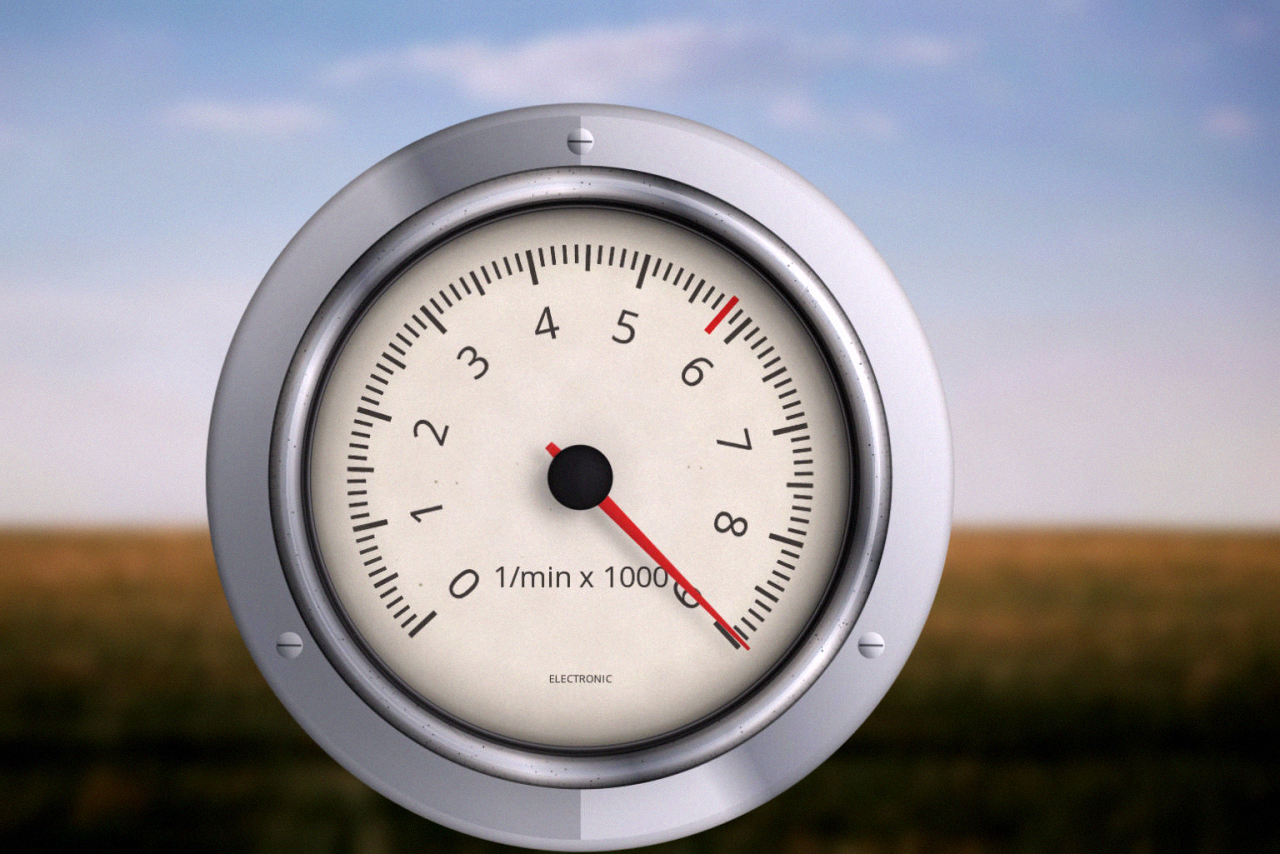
8950 rpm
